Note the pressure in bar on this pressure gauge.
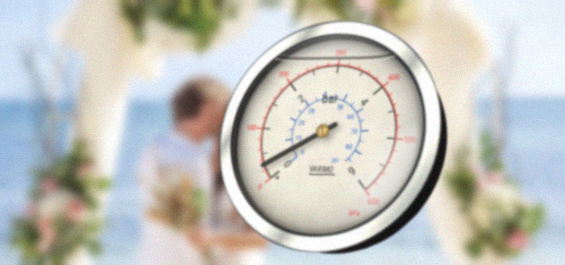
0.25 bar
